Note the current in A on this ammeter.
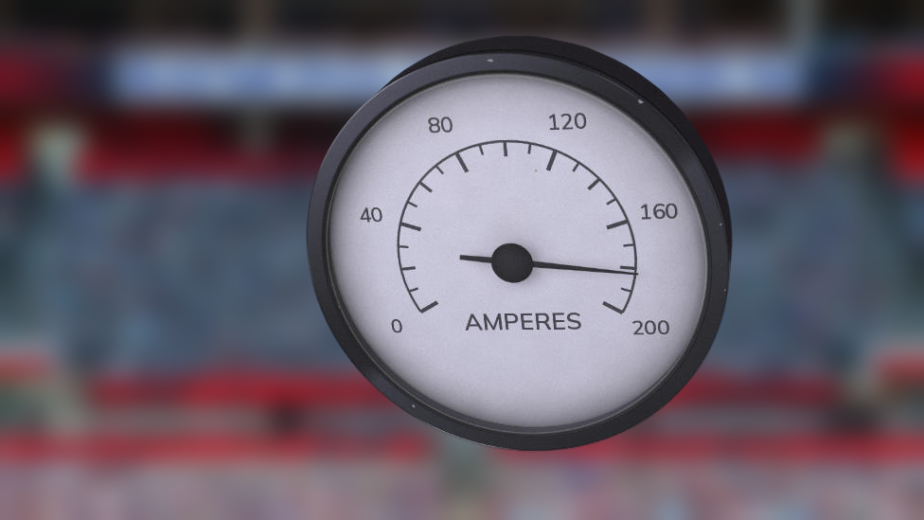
180 A
